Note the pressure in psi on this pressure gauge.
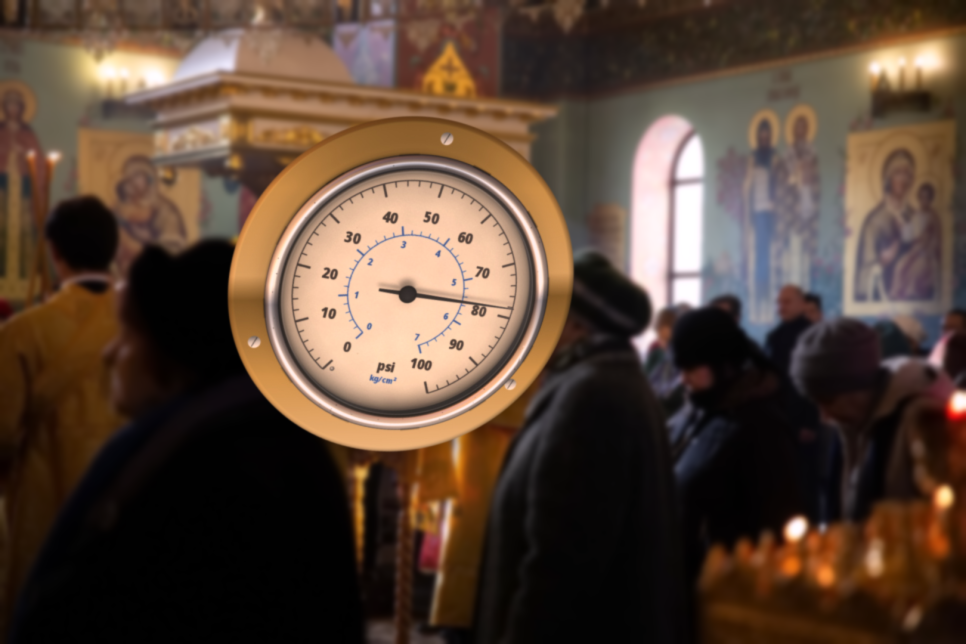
78 psi
